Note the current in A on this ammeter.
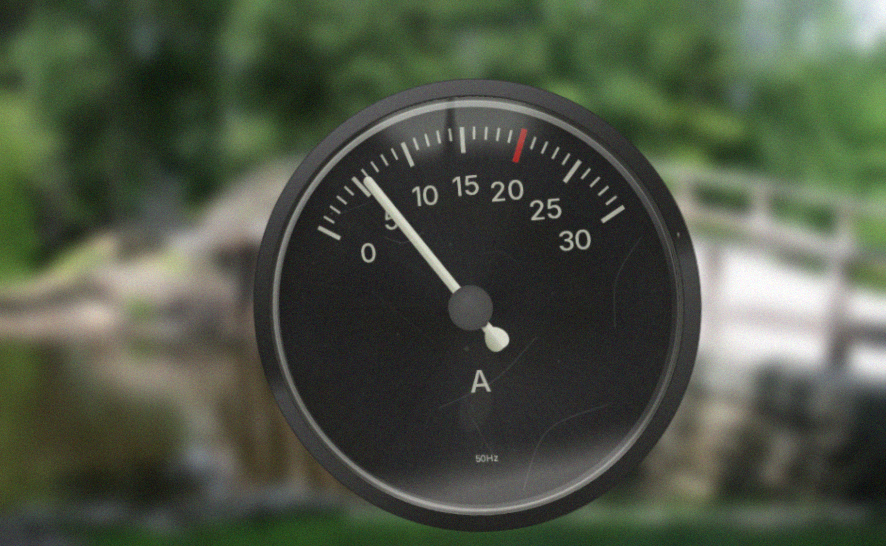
6 A
